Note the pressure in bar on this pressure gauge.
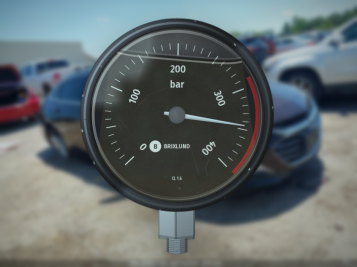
345 bar
